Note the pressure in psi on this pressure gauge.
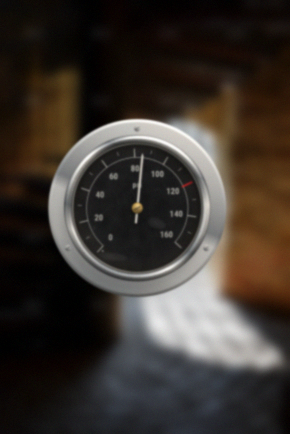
85 psi
